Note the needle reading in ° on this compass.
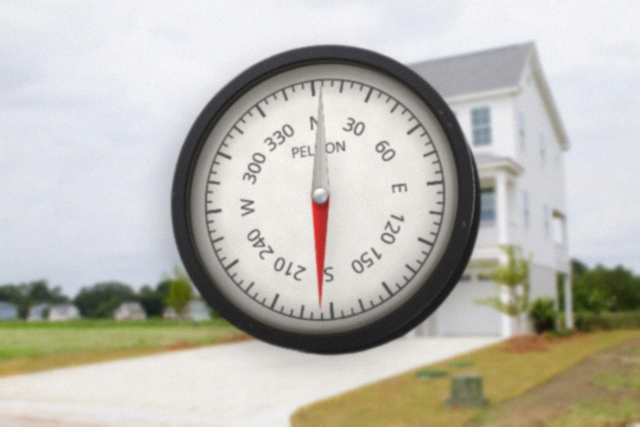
185 °
